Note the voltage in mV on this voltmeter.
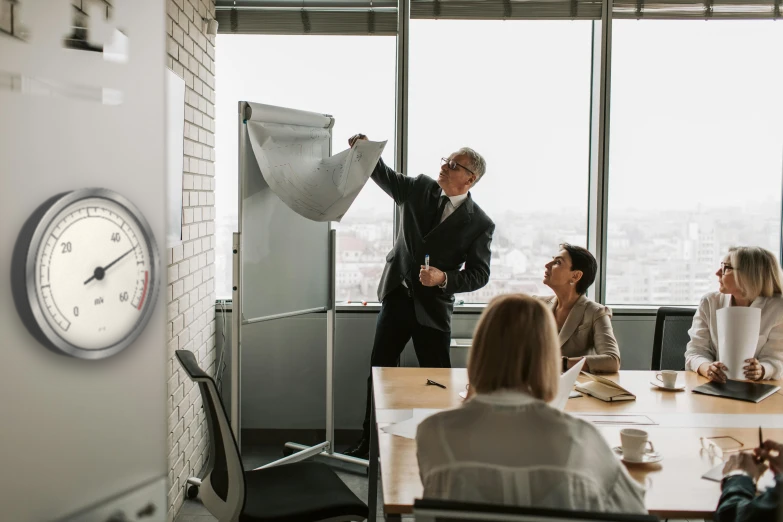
46 mV
